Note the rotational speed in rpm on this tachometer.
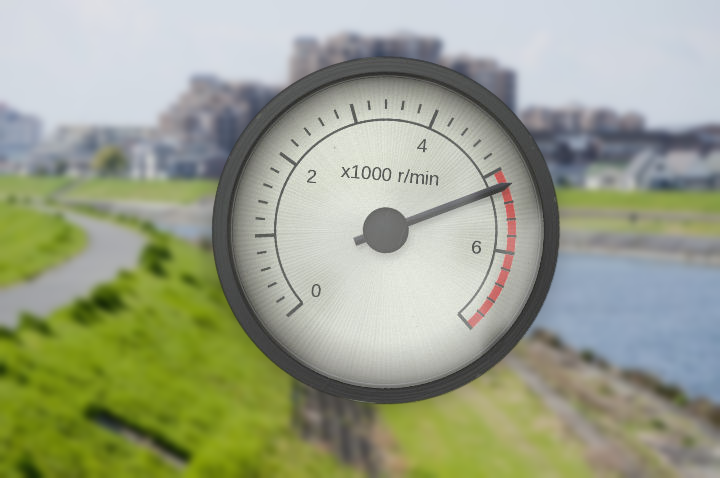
5200 rpm
